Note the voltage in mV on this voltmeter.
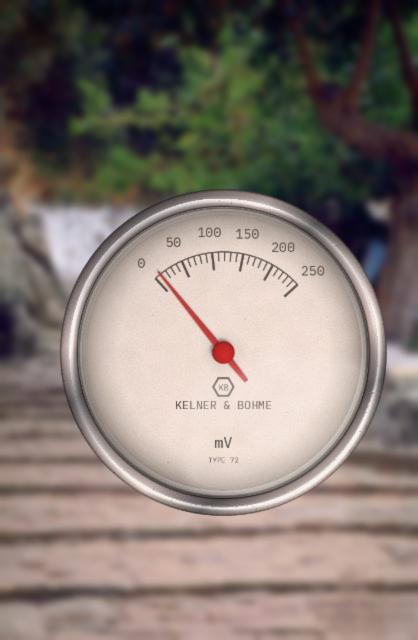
10 mV
